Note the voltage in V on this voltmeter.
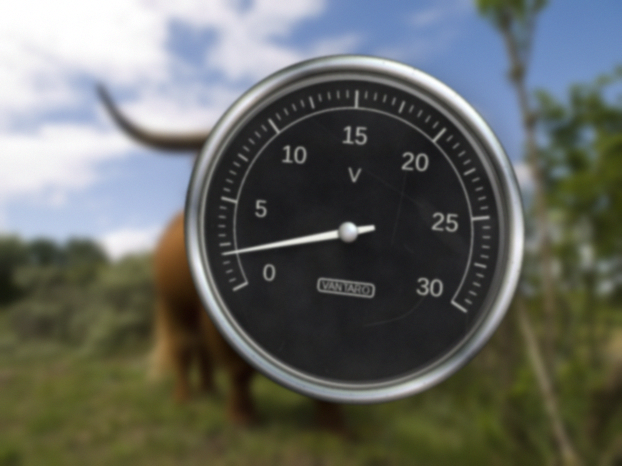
2 V
